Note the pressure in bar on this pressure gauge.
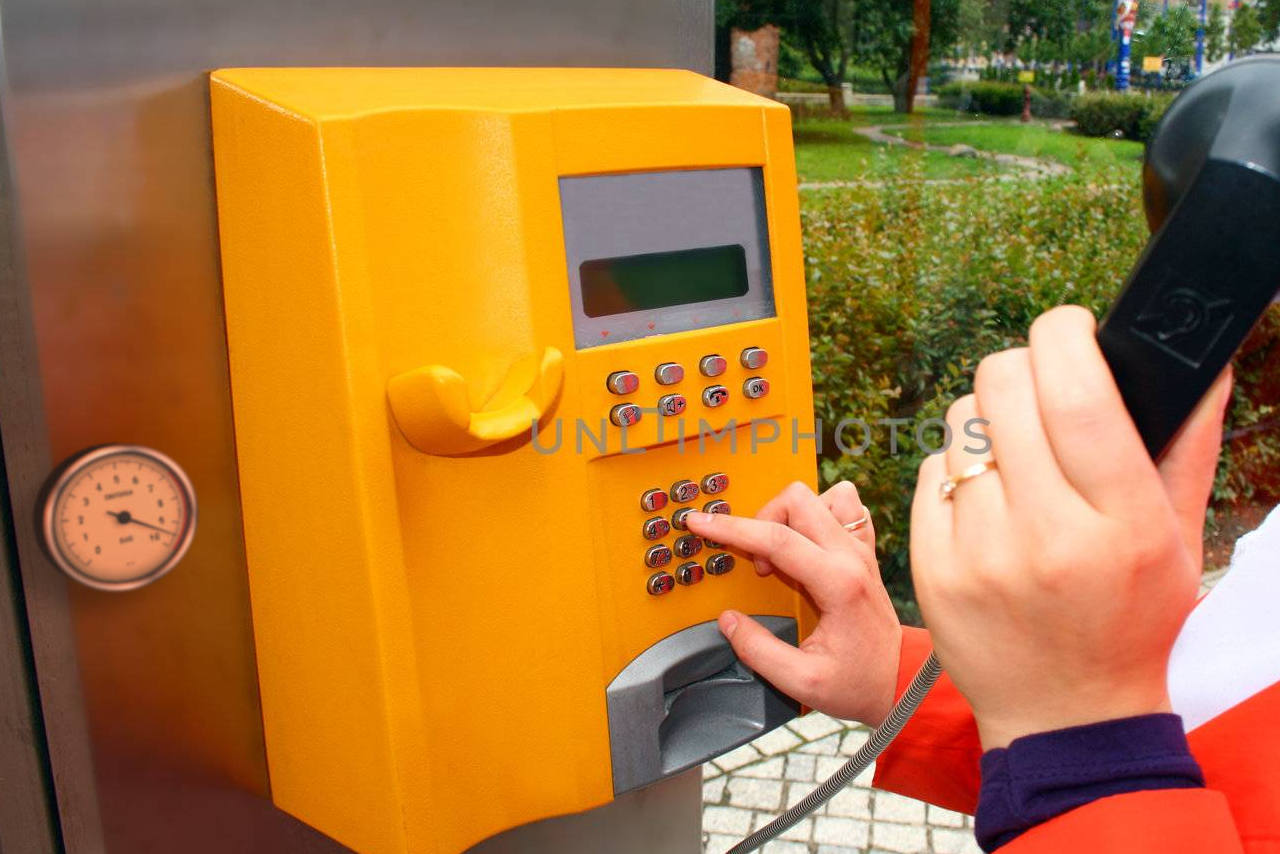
9.5 bar
